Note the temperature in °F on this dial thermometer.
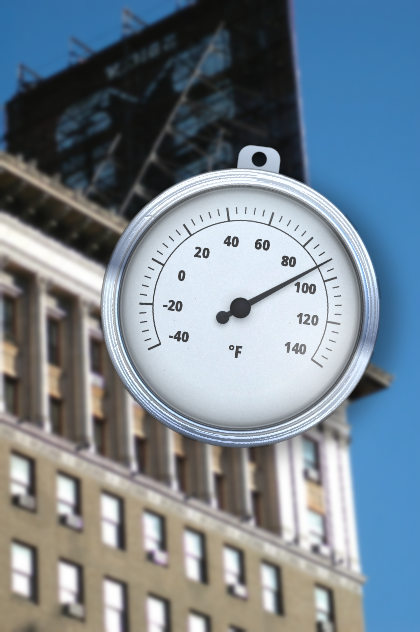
92 °F
